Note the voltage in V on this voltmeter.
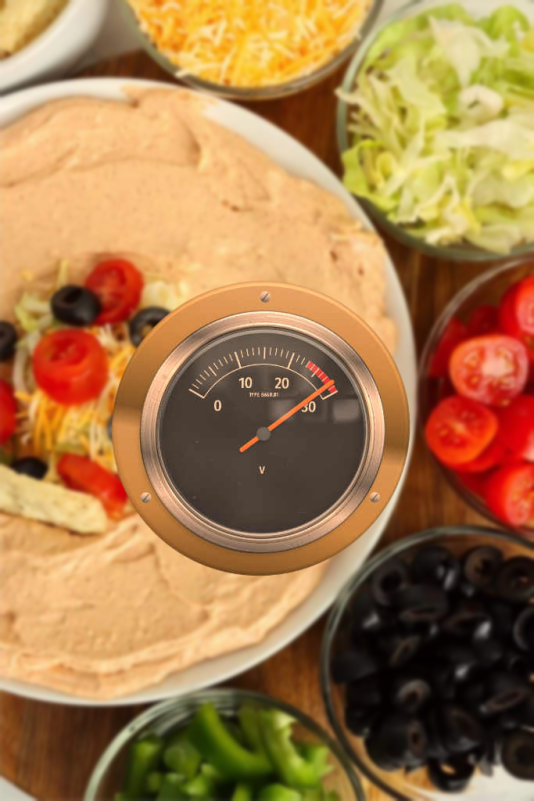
28 V
